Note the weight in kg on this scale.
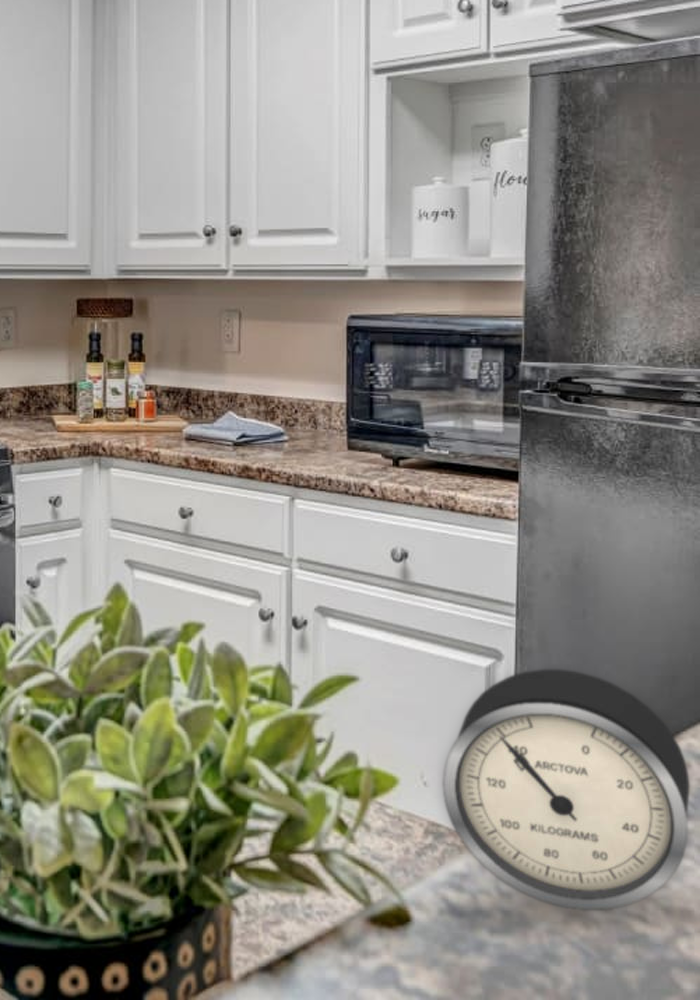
140 kg
